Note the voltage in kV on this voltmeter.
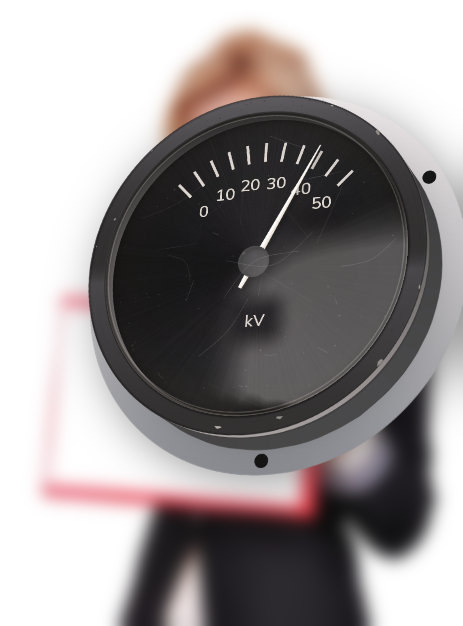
40 kV
